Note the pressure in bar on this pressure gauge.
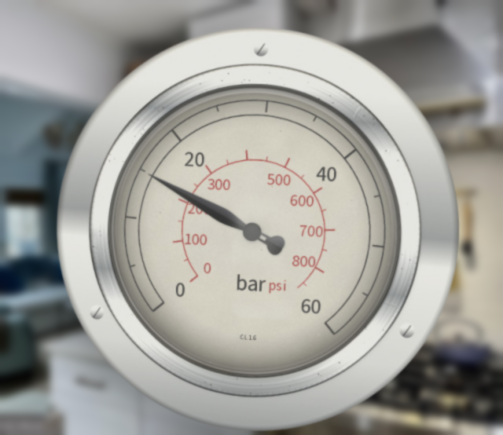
15 bar
